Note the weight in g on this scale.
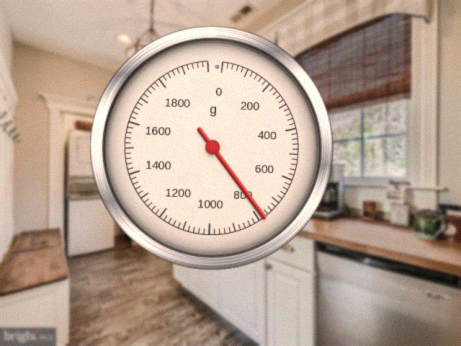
780 g
